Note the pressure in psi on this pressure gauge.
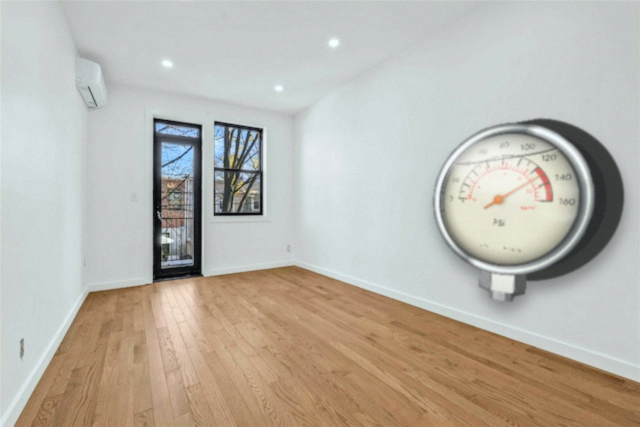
130 psi
